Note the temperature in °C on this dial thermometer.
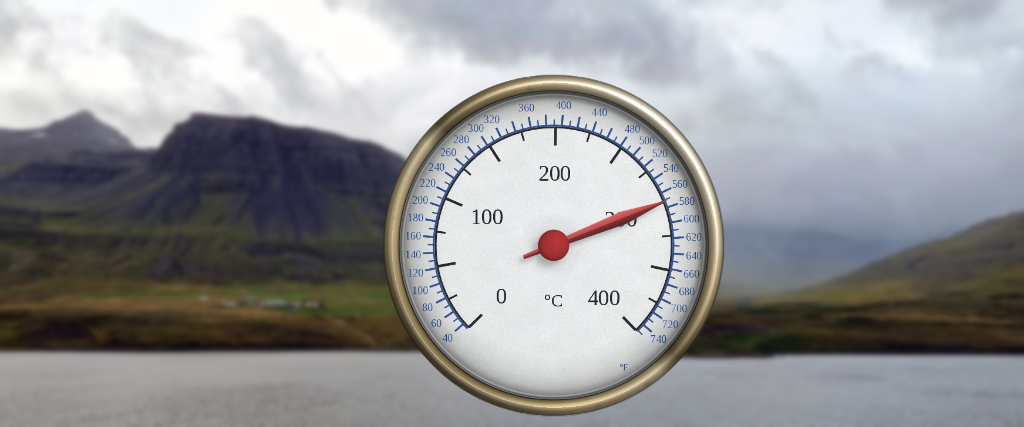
300 °C
